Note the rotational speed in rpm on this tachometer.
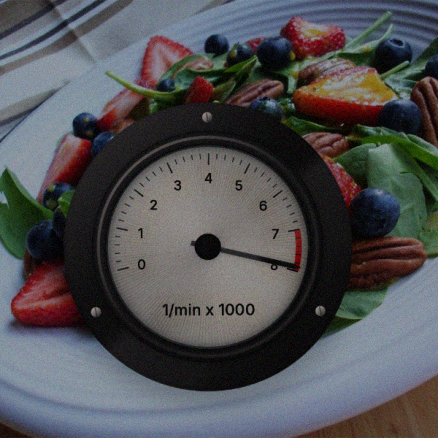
7900 rpm
